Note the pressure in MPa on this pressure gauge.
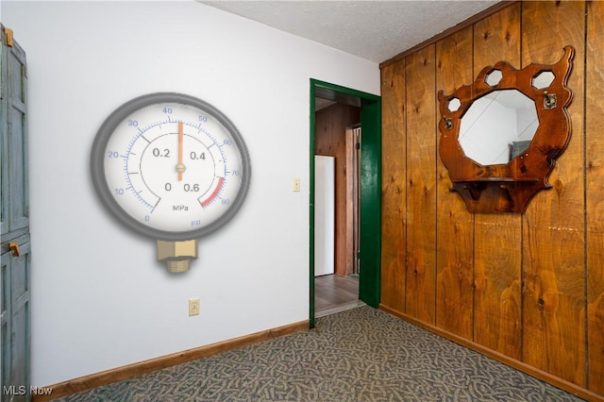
0.3 MPa
